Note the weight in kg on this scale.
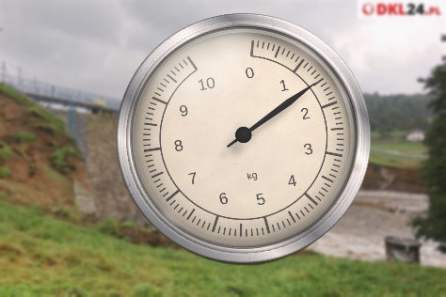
1.5 kg
